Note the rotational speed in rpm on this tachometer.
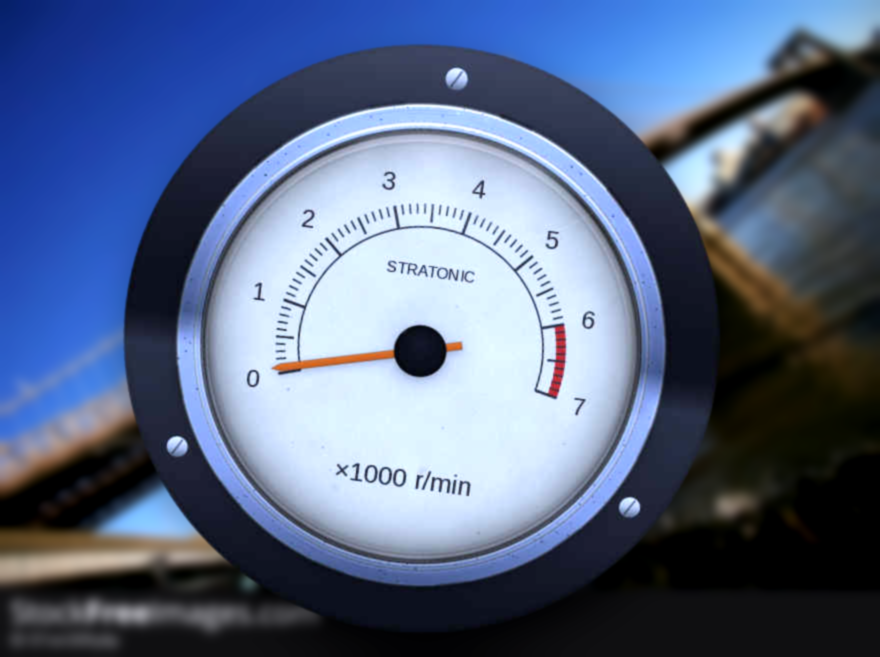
100 rpm
